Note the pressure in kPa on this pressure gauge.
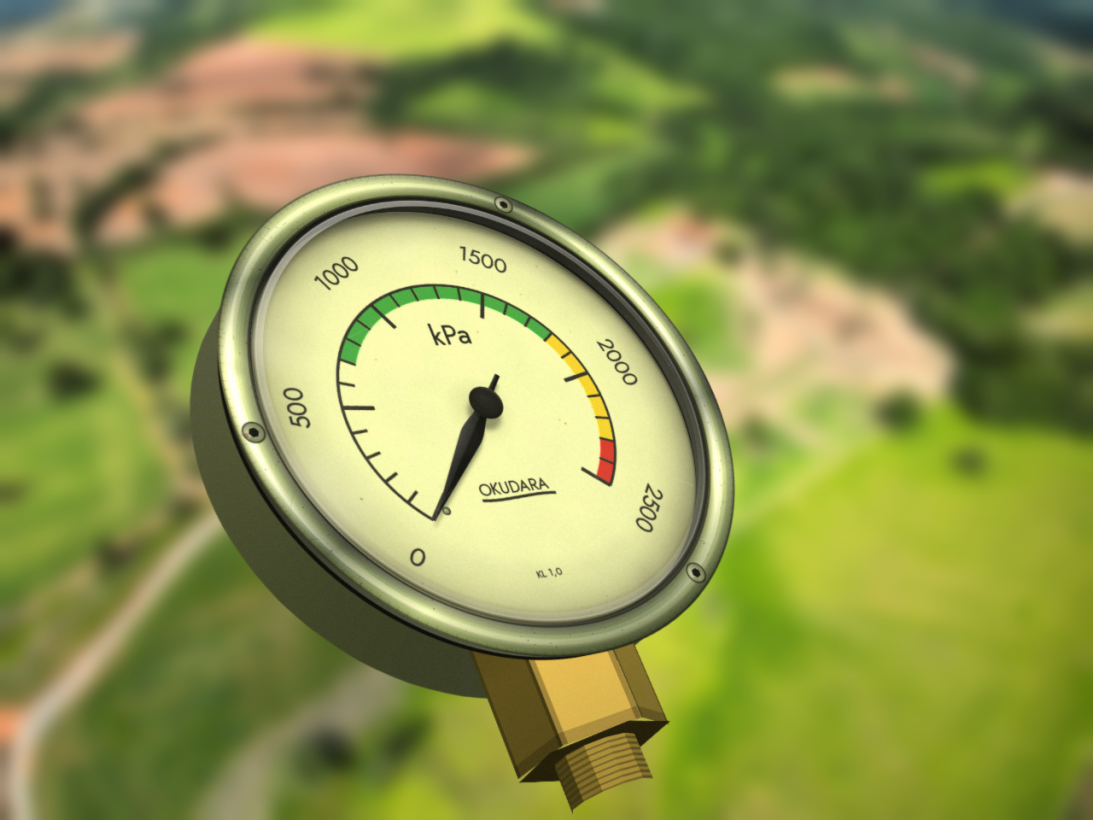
0 kPa
